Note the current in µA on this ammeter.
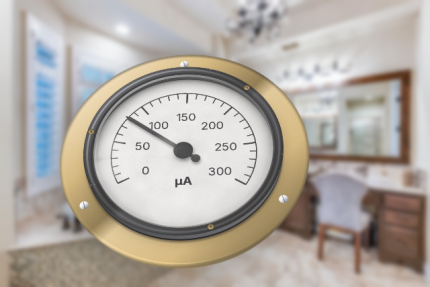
80 µA
